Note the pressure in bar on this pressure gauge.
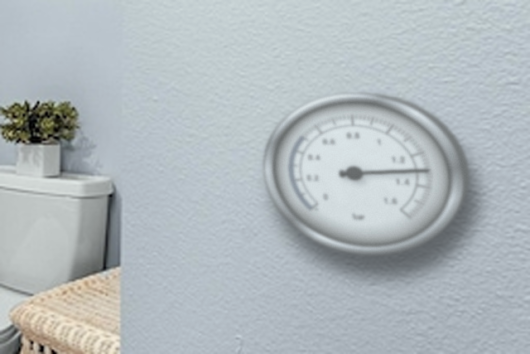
1.3 bar
